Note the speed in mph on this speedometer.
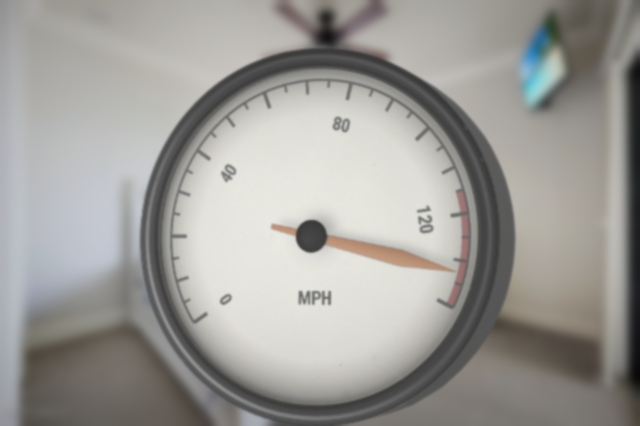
132.5 mph
